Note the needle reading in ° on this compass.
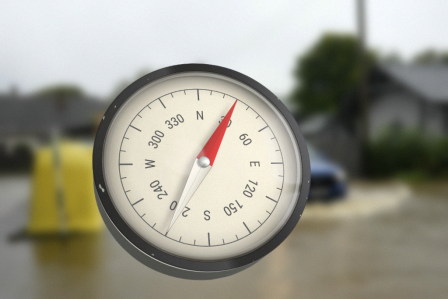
30 °
